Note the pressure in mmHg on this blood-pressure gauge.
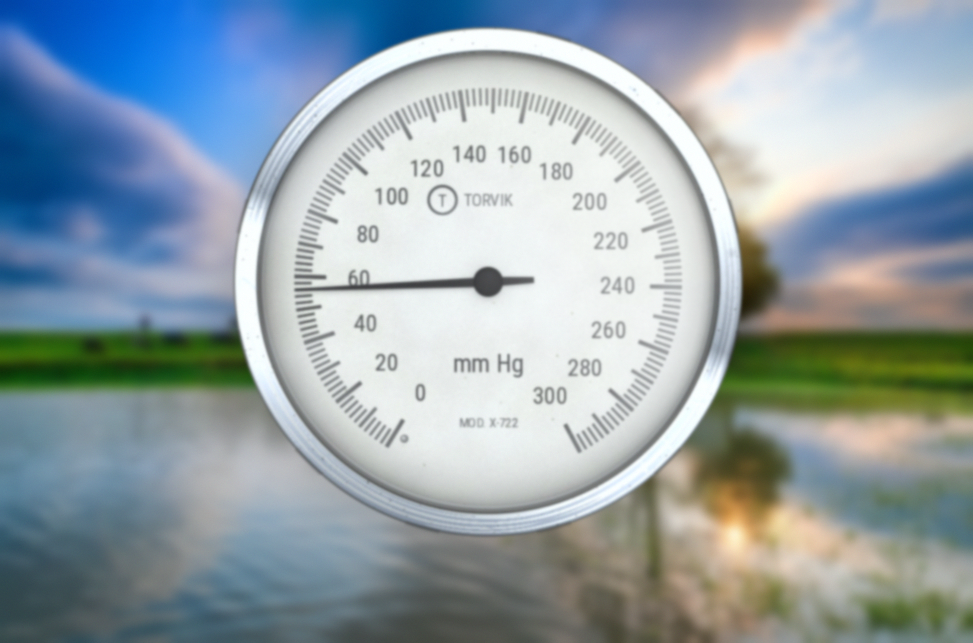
56 mmHg
